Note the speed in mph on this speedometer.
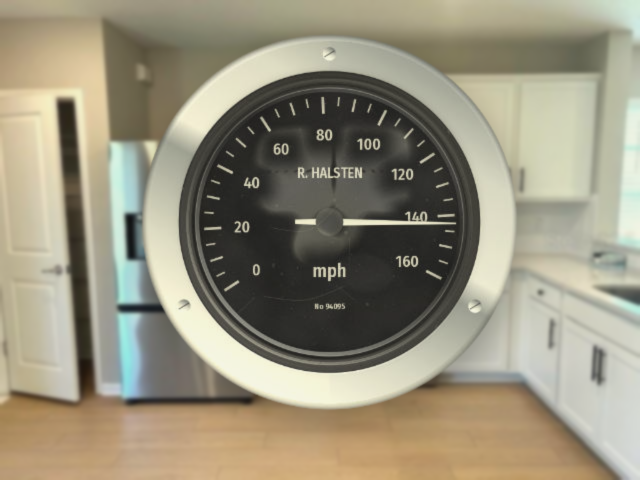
142.5 mph
